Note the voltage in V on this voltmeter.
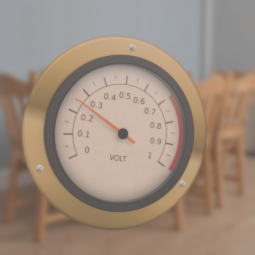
0.25 V
